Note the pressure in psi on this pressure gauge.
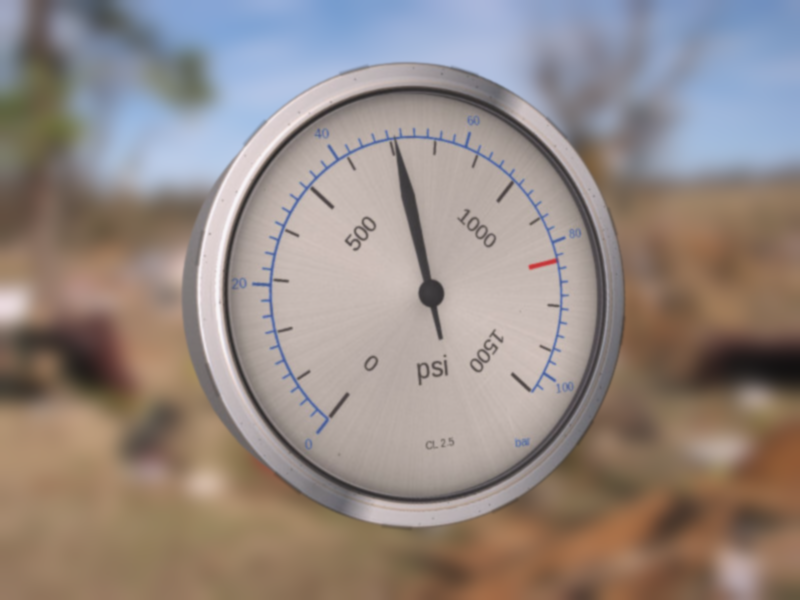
700 psi
